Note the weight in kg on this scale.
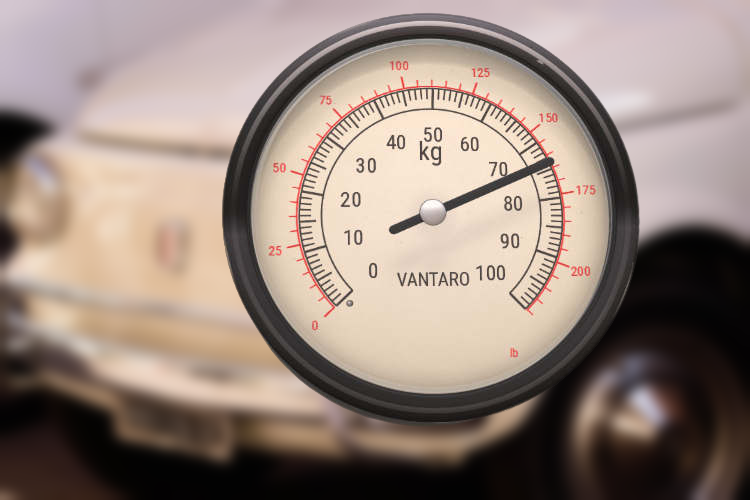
74 kg
